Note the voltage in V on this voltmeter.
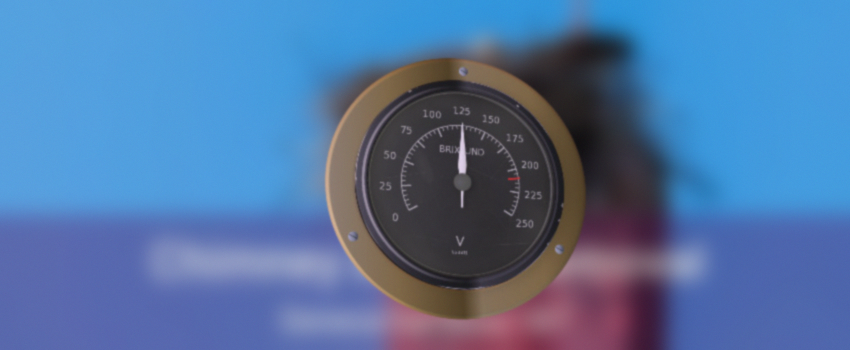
125 V
